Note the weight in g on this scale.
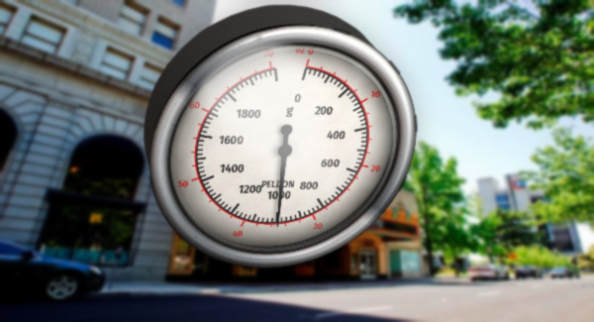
1000 g
